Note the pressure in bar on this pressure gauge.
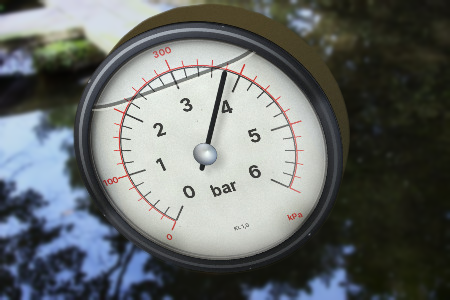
3.8 bar
